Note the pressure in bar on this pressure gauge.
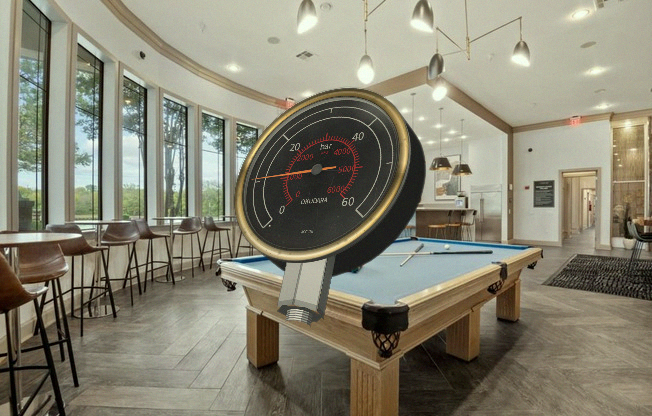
10 bar
